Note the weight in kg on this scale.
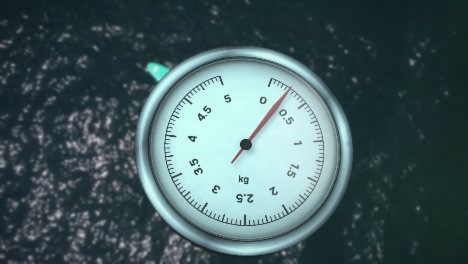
0.25 kg
